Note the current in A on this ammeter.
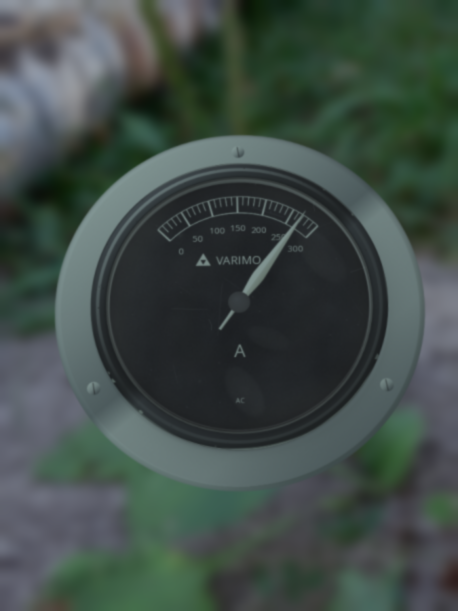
270 A
